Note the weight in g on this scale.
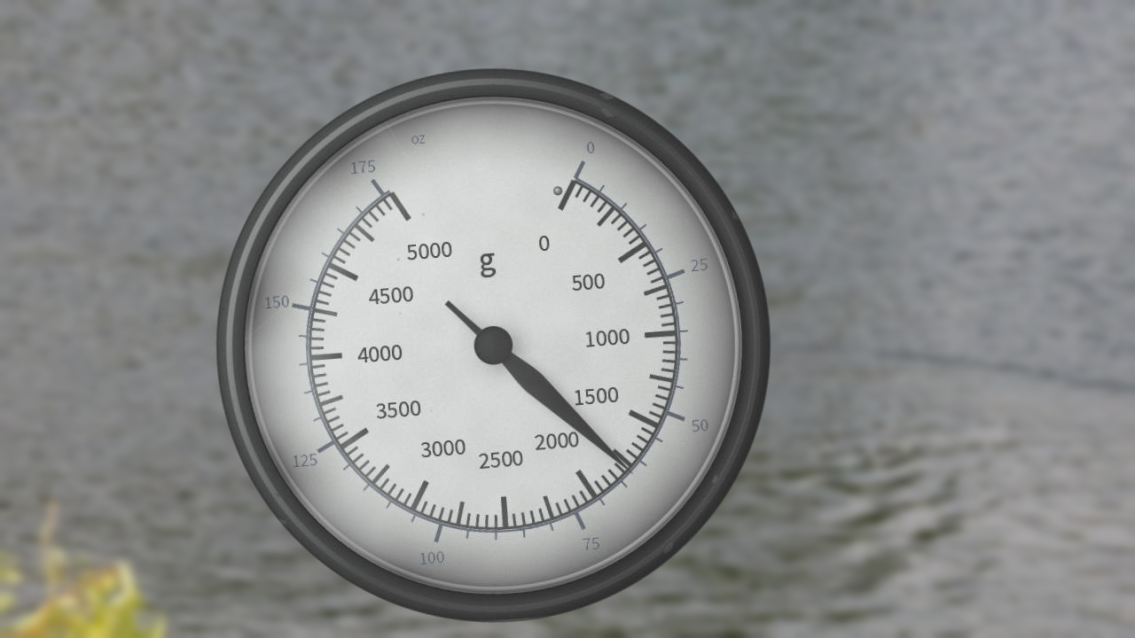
1775 g
